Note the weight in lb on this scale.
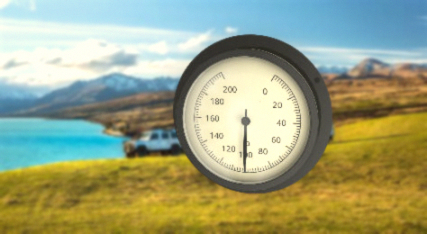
100 lb
